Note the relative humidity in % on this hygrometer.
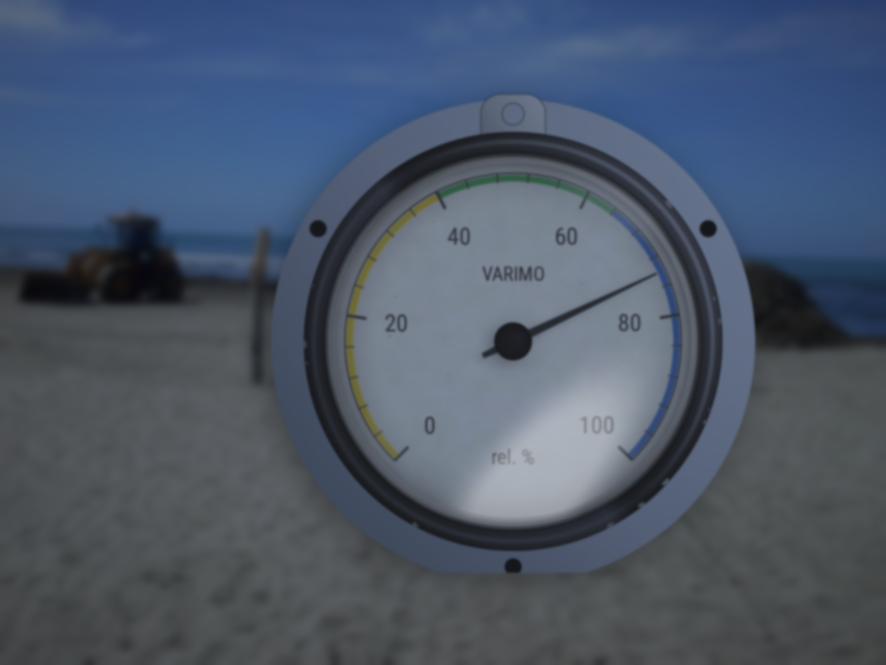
74 %
